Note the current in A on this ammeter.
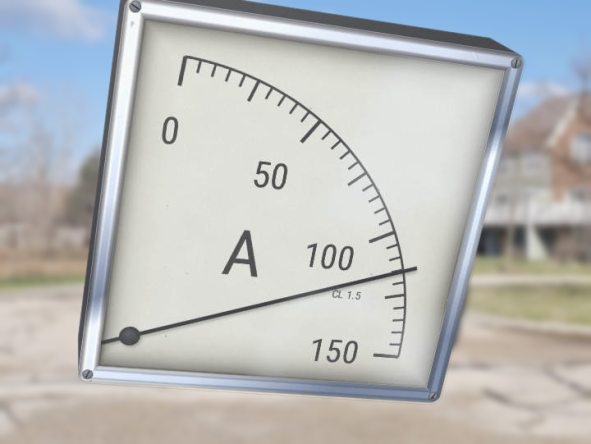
115 A
